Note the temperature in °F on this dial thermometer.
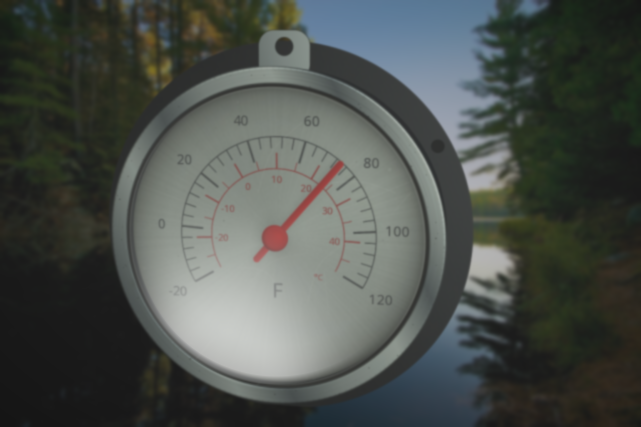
74 °F
